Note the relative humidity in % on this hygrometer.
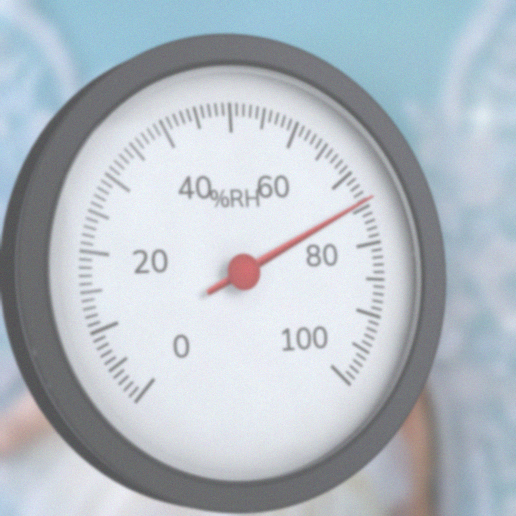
74 %
